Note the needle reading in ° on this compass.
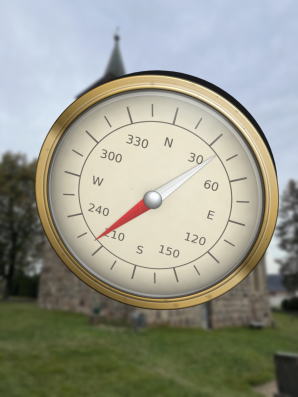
217.5 °
